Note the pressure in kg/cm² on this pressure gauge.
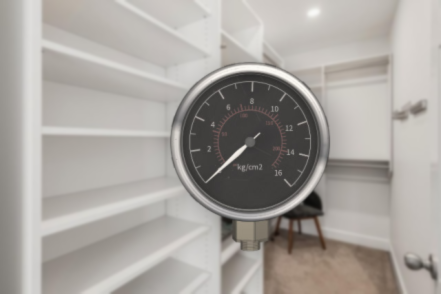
0 kg/cm²
